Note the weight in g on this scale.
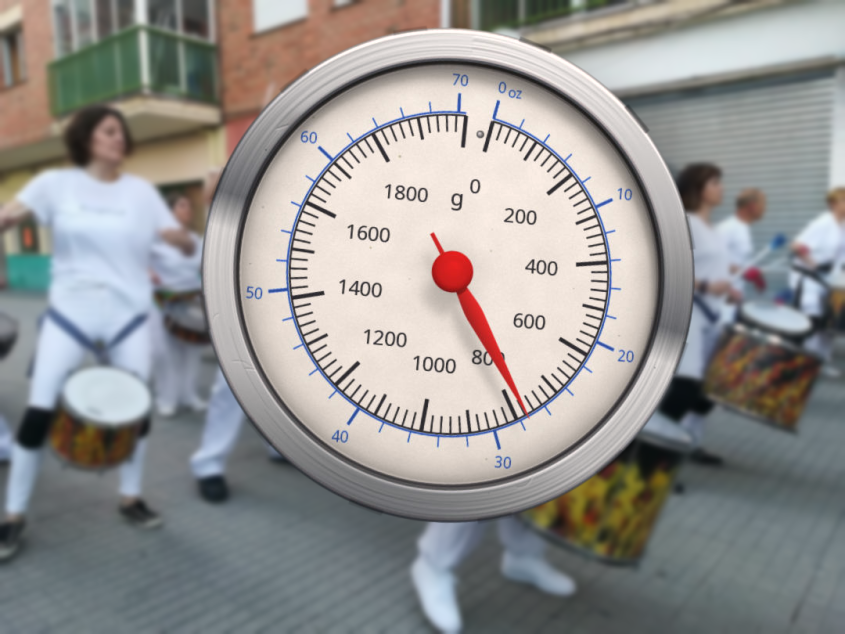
780 g
